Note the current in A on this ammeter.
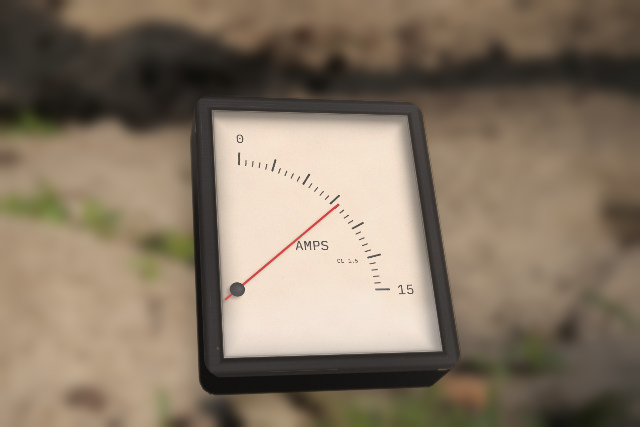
8 A
